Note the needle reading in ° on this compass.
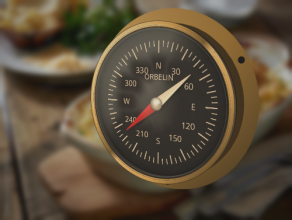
230 °
